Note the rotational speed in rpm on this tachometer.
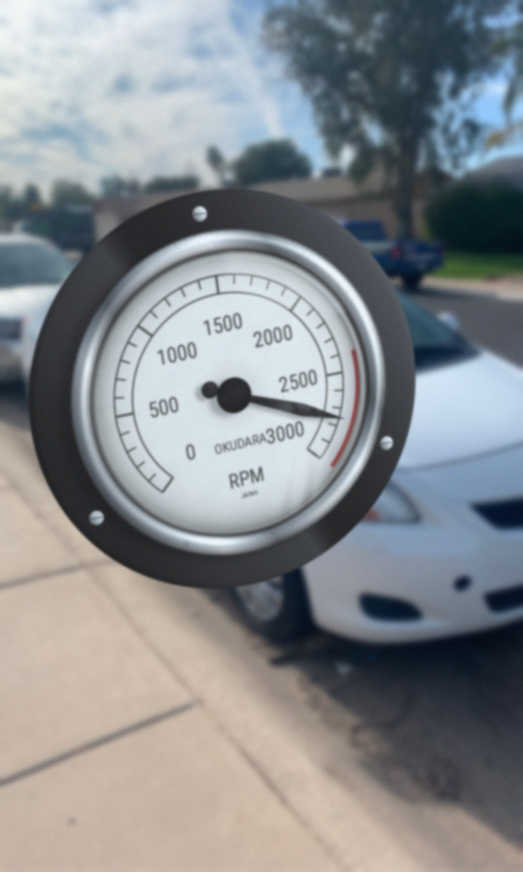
2750 rpm
